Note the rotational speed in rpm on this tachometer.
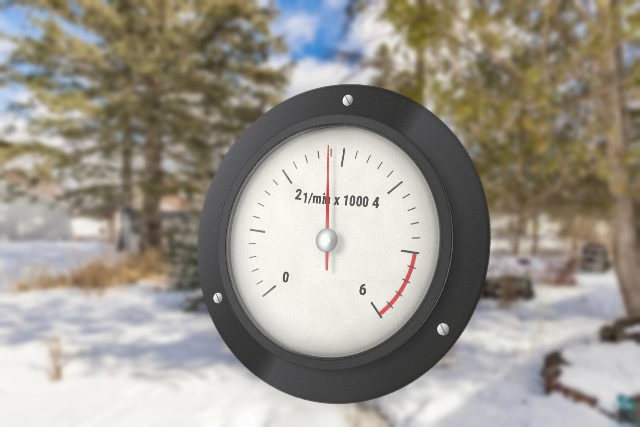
2800 rpm
